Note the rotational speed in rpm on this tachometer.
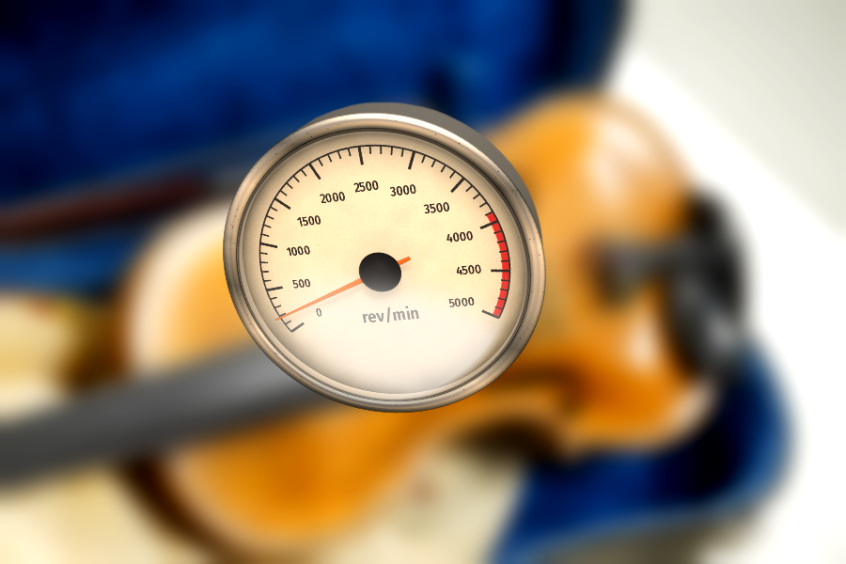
200 rpm
